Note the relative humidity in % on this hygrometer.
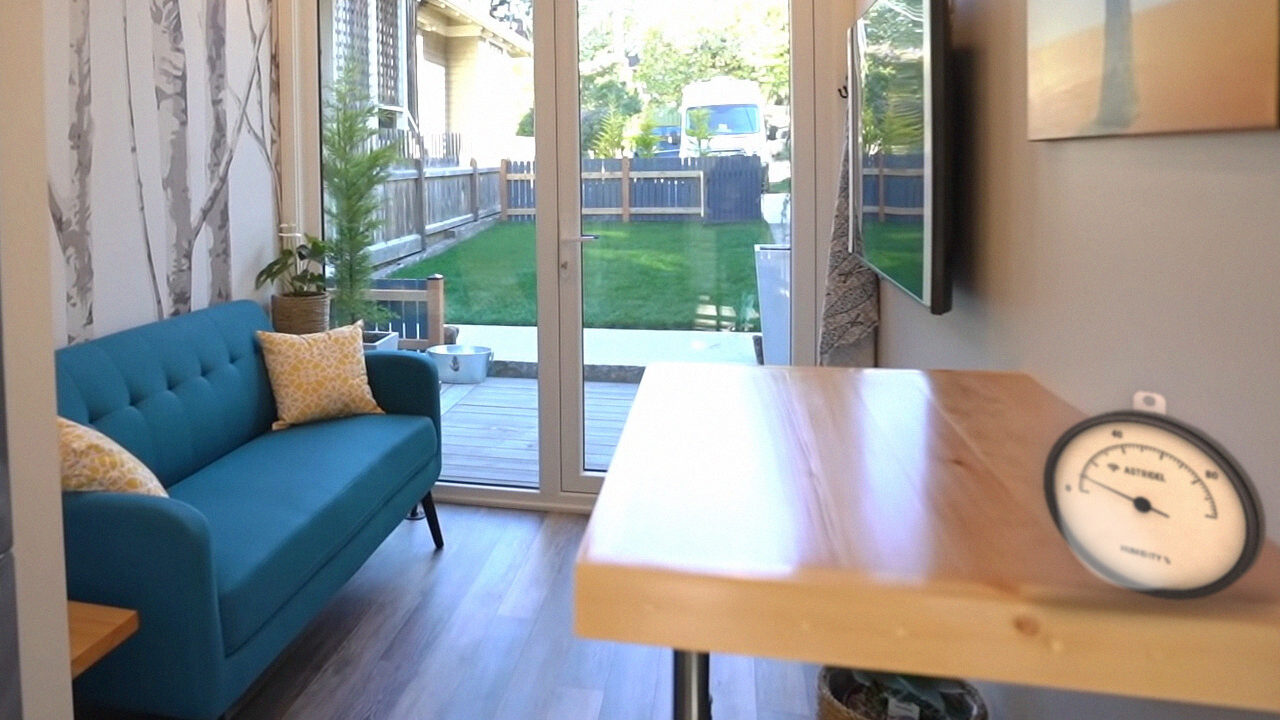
10 %
